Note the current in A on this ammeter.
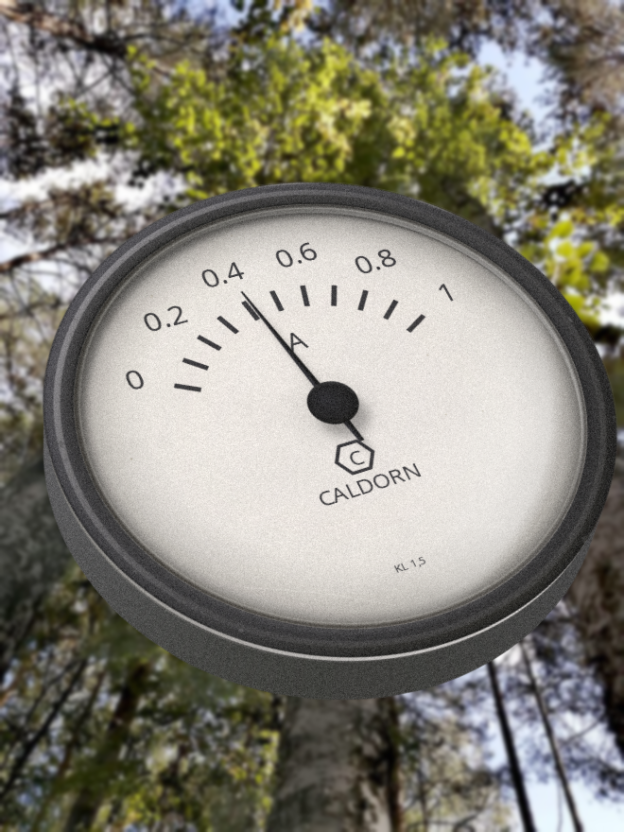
0.4 A
